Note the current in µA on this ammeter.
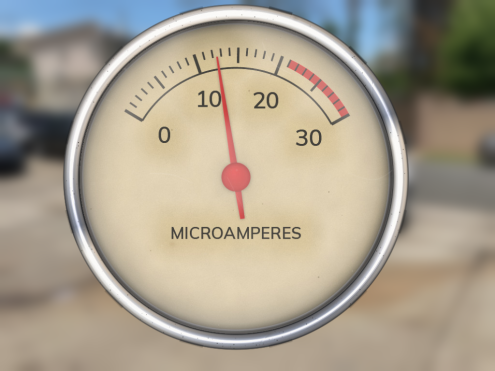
12.5 µA
